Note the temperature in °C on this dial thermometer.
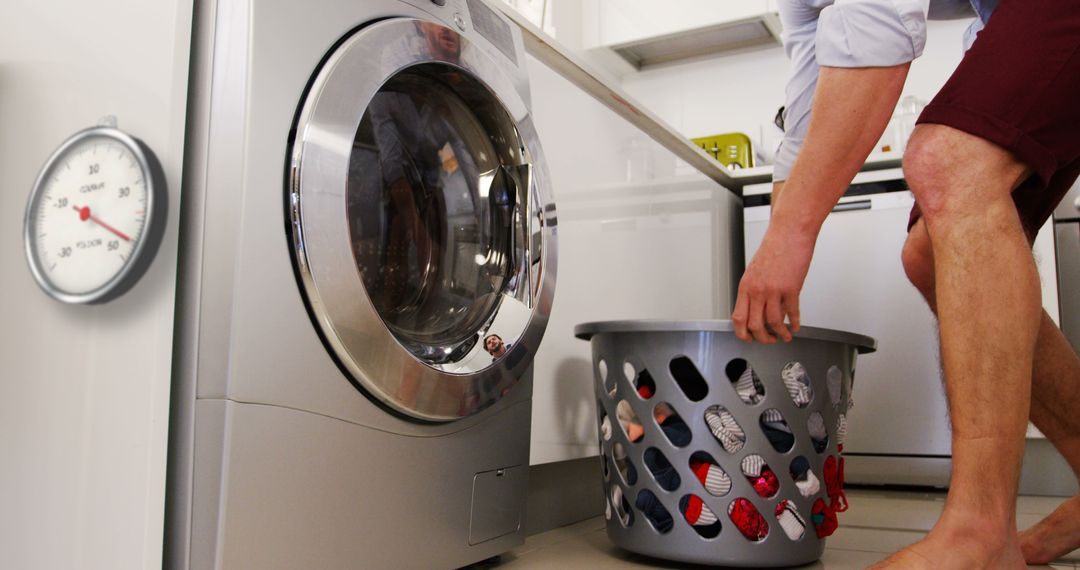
45 °C
